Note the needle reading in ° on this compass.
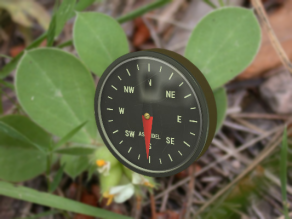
180 °
